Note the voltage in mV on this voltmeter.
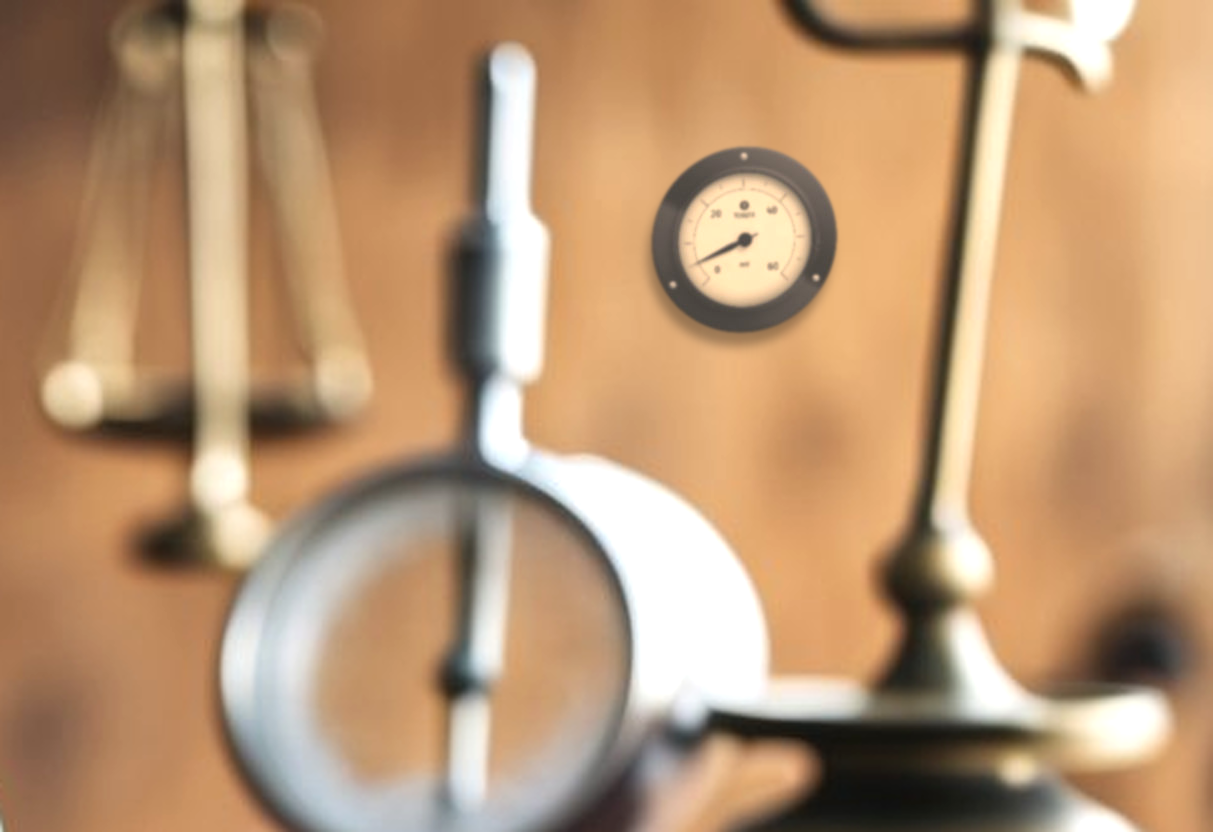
5 mV
